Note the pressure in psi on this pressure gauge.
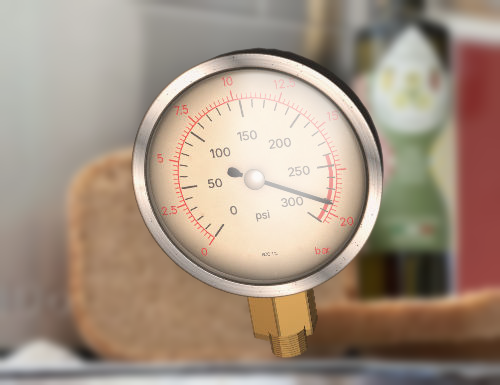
280 psi
